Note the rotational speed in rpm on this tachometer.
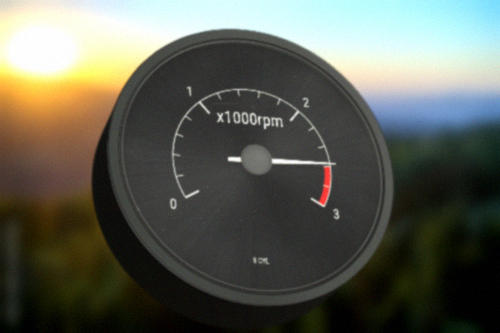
2600 rpm
